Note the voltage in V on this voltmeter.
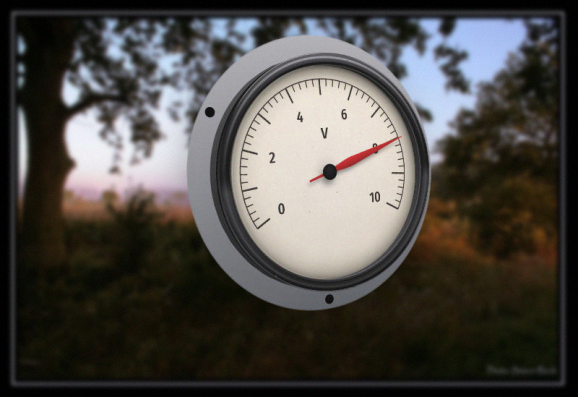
8 V
